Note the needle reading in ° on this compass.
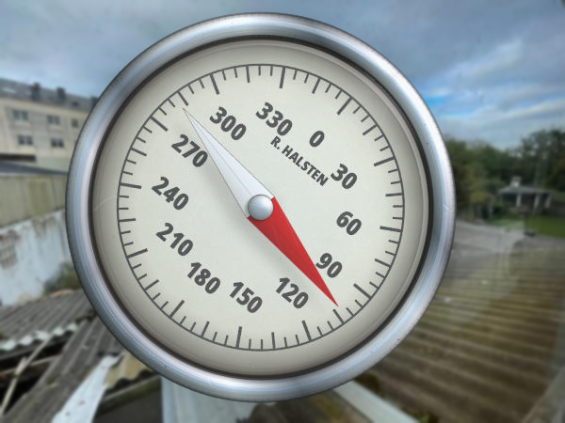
102.5 °
